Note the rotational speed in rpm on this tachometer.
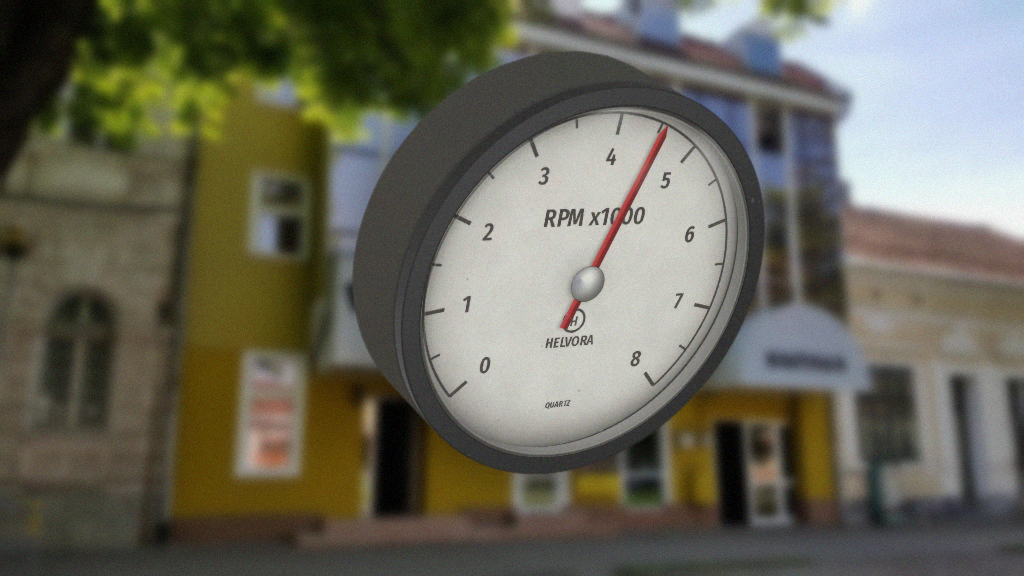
4500 rpm
